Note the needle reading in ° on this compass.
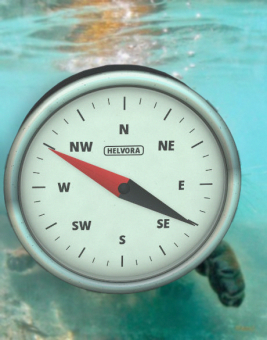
300 °
